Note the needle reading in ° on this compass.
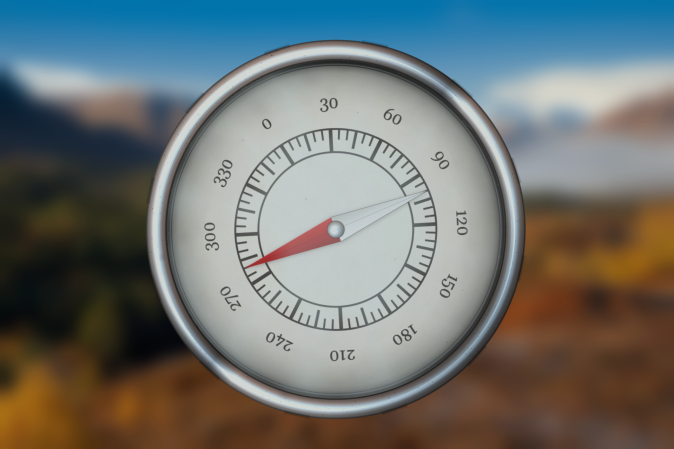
280 °
